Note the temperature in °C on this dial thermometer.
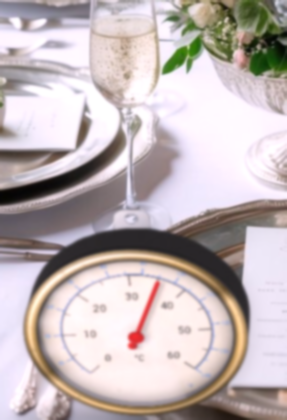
35 °C
